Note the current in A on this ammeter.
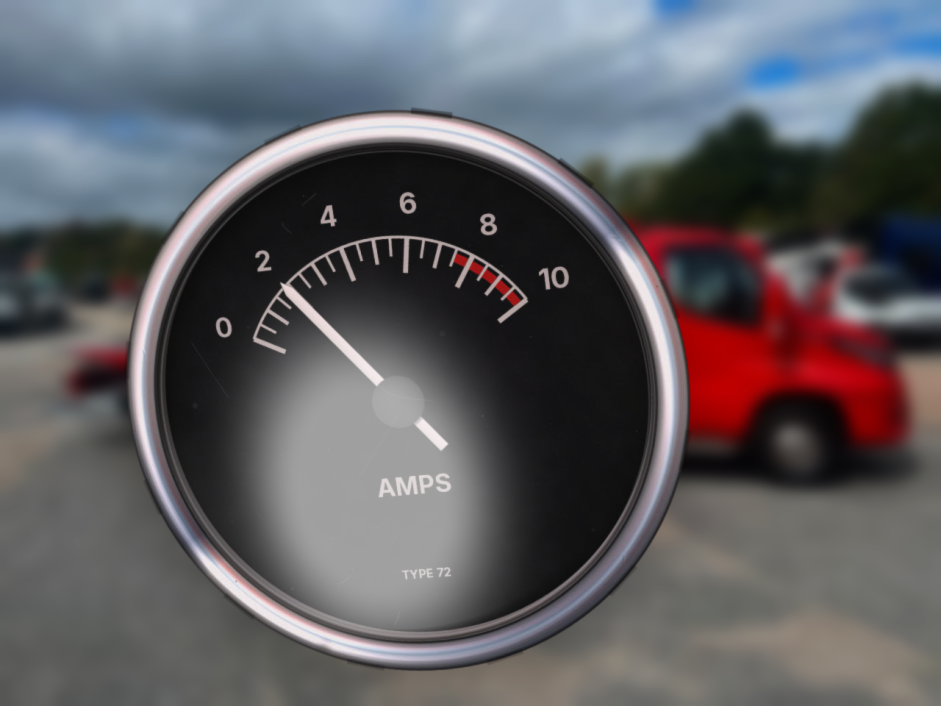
2 A
